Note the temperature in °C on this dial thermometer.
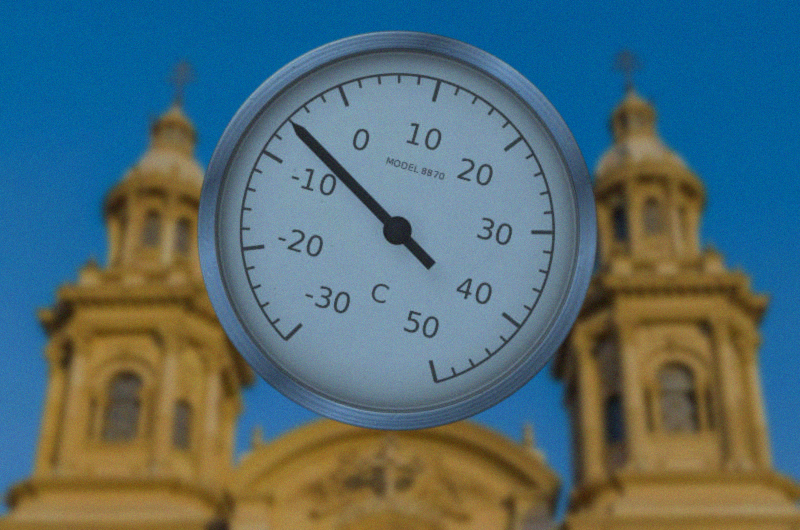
-6 °C
